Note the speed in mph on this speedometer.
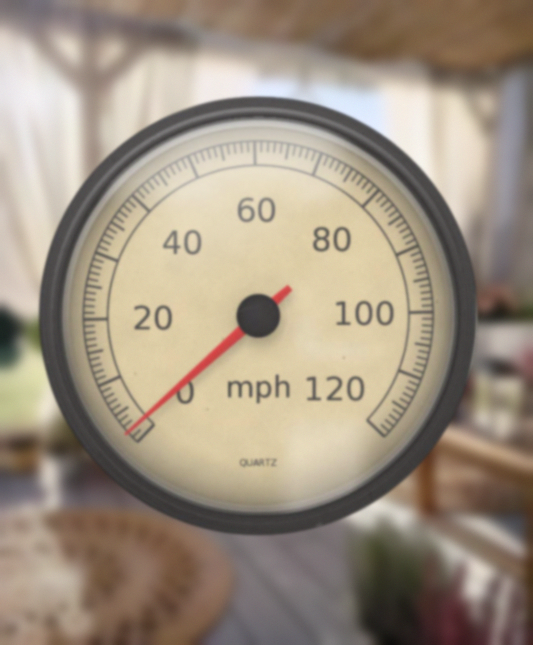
2 mph
